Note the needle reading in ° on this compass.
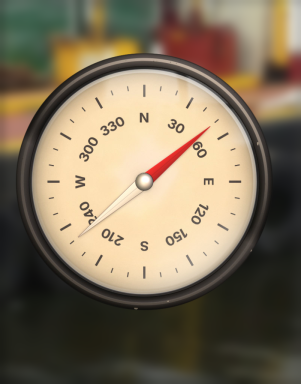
50 °
